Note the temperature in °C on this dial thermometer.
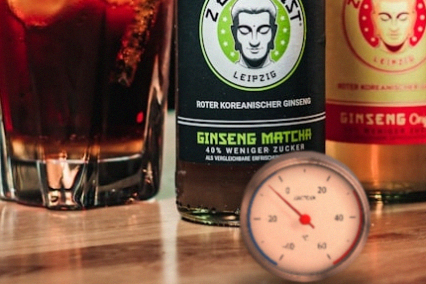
-5 °C
